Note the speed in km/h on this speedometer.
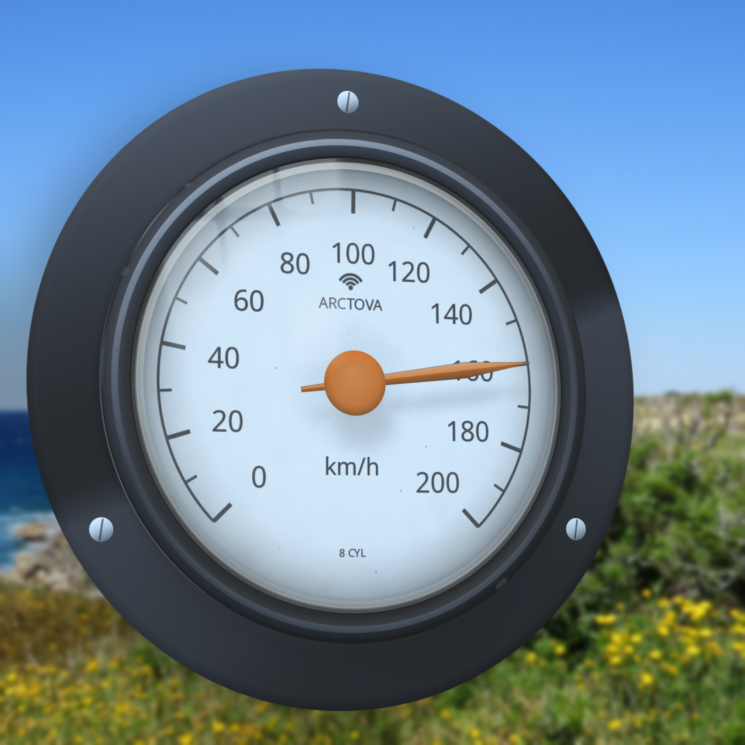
160 km/h
